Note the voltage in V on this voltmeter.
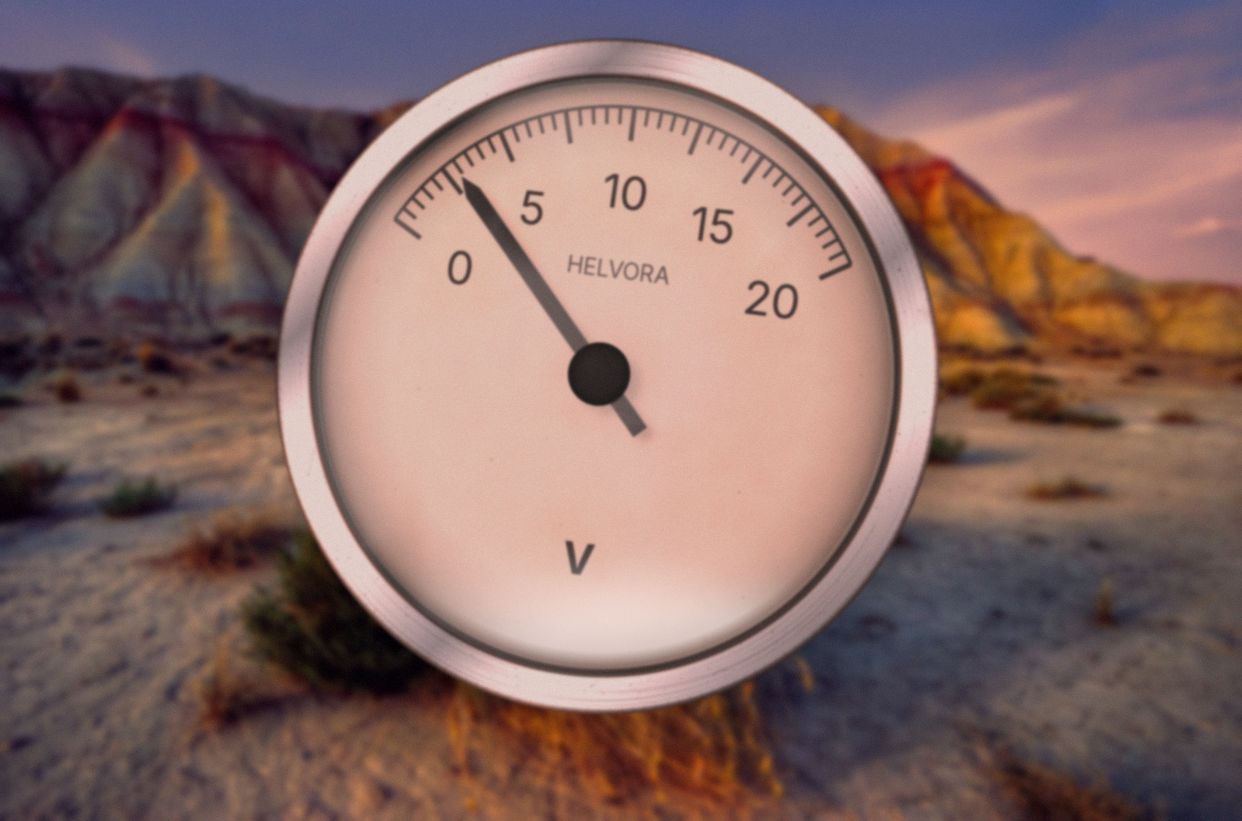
3 V
